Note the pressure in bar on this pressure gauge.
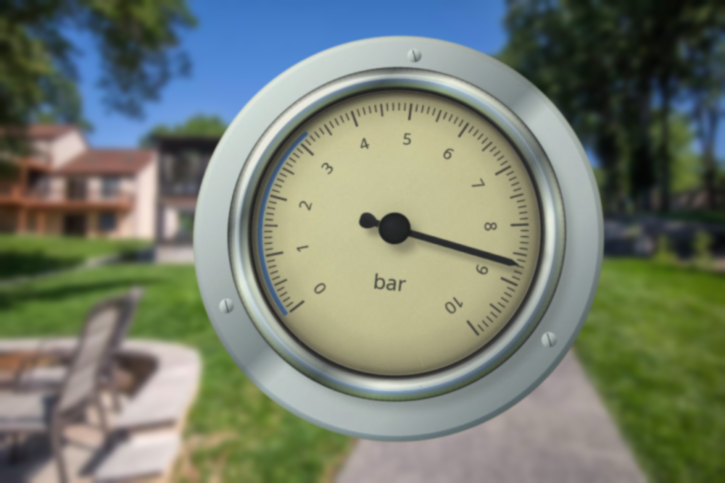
8.7 bar
